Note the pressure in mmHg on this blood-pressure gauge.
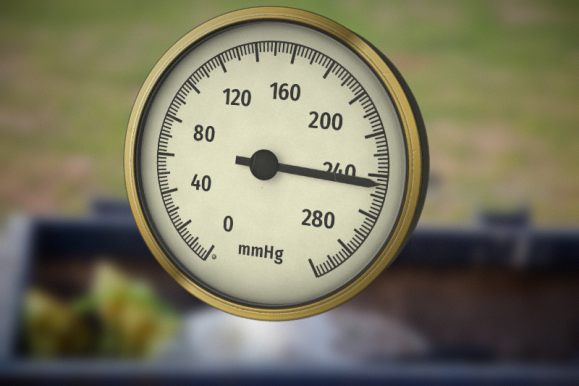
244 mmHg
